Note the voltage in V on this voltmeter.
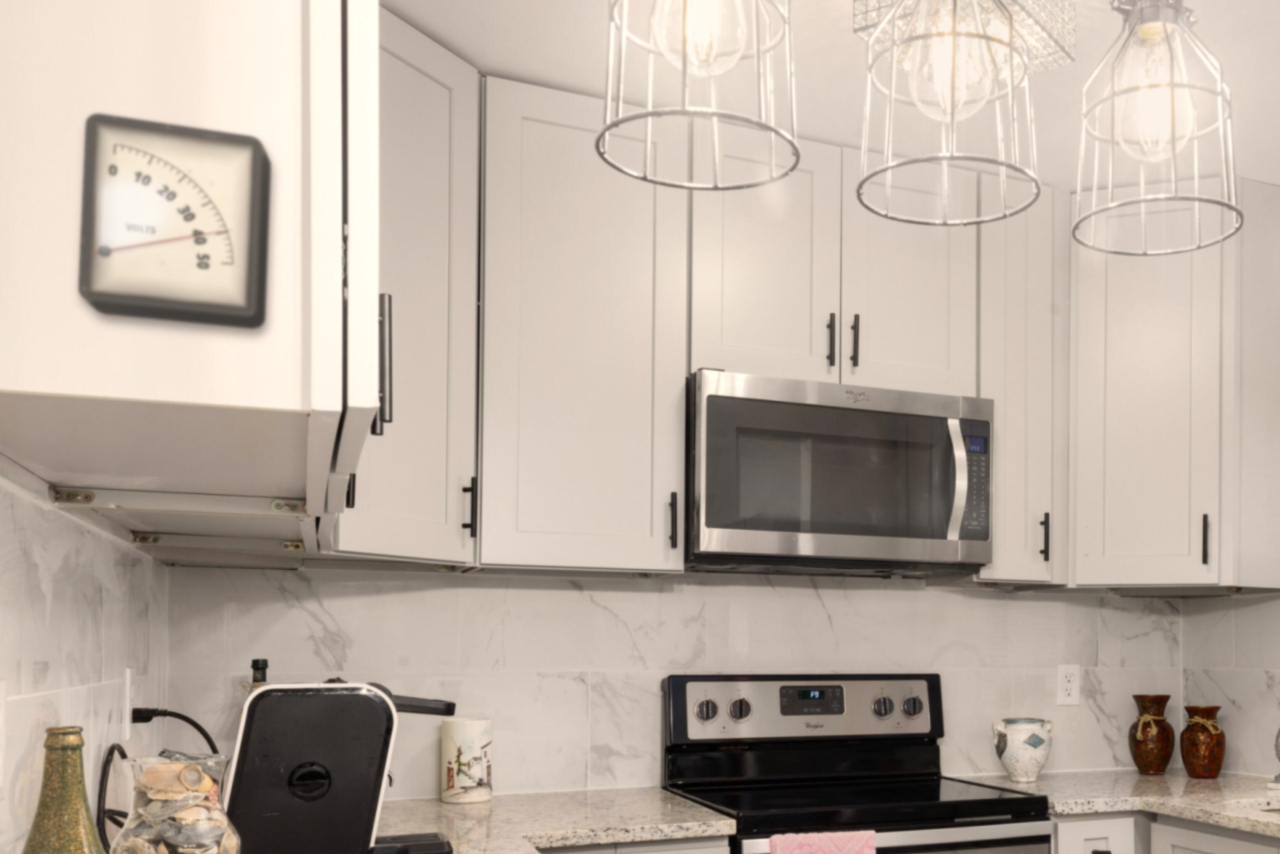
40 V
